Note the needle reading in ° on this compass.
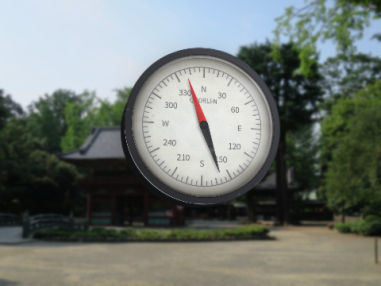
340 °
